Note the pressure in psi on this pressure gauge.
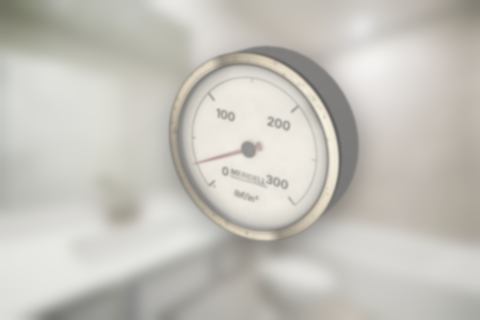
25 psi
